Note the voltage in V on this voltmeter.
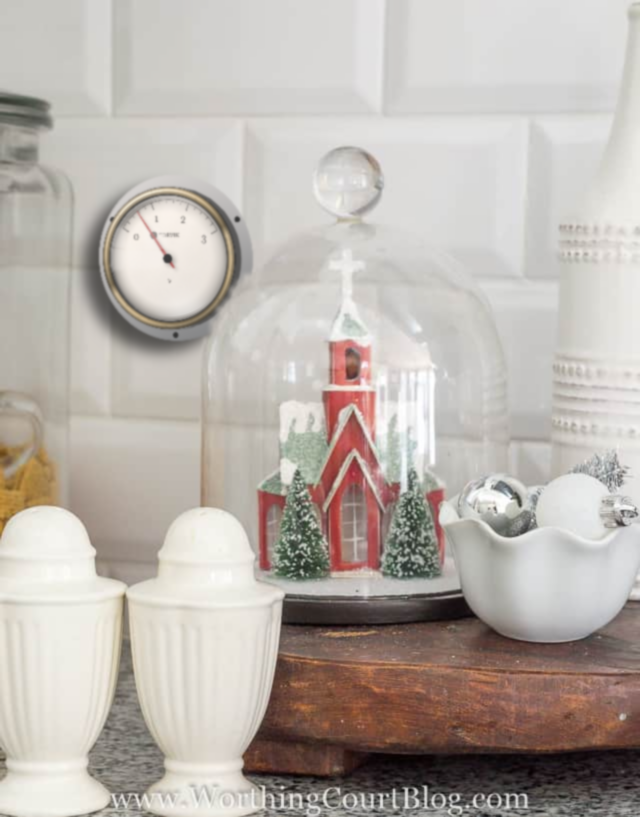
0.6 V
